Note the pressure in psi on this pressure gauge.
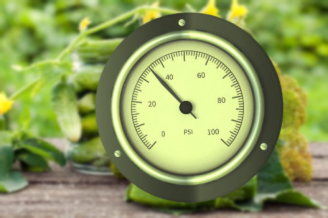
35 psi
